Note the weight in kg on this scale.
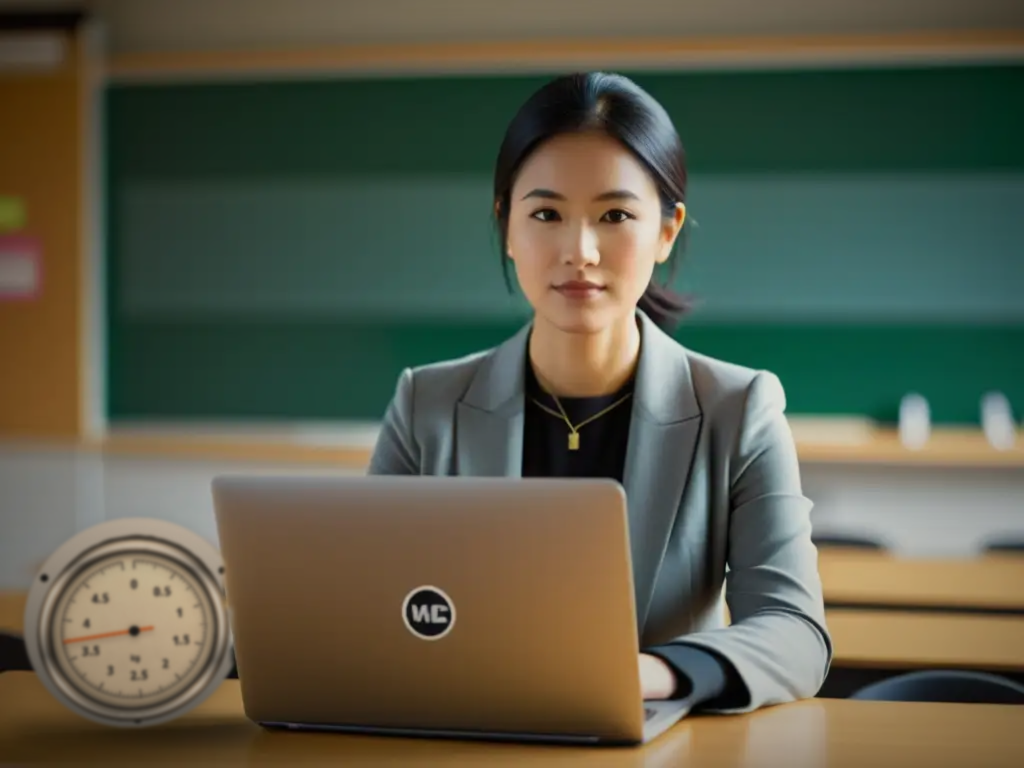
3.75 kg
